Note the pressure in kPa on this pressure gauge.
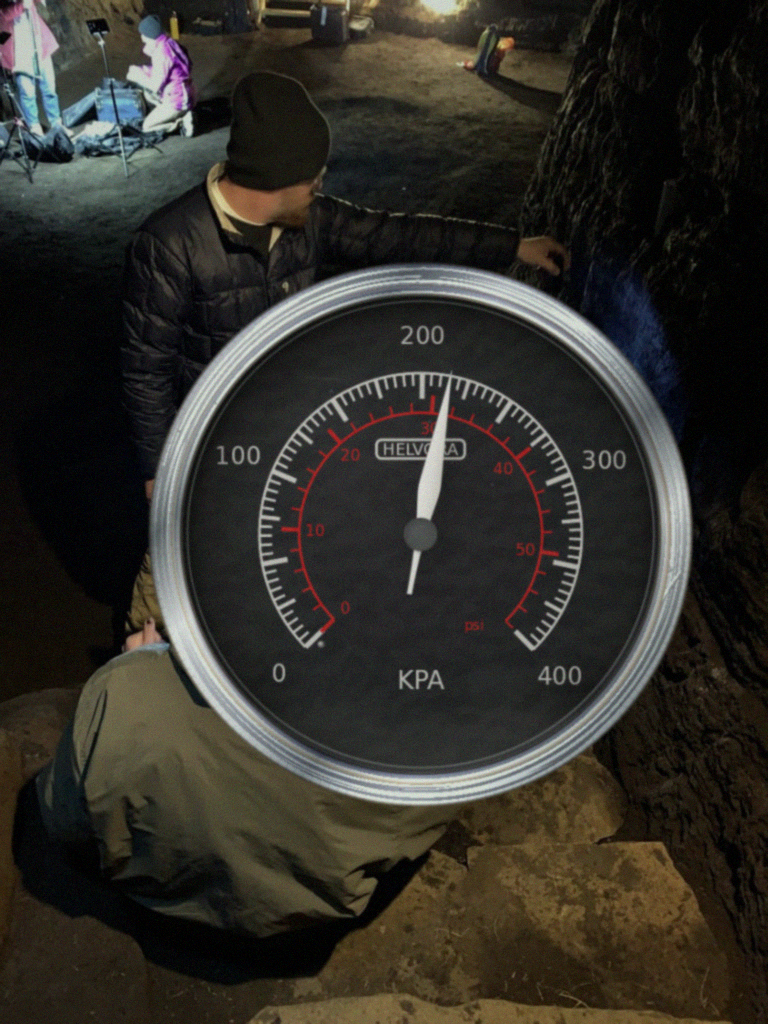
215 kPa
